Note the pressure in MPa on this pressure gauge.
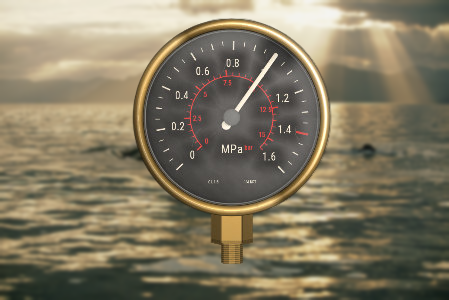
1 MPa
